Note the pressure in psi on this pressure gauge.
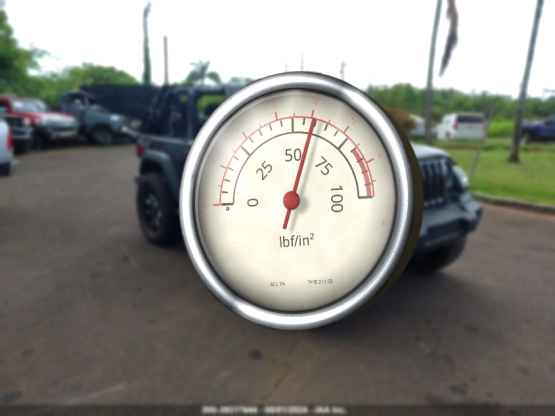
60 psi
